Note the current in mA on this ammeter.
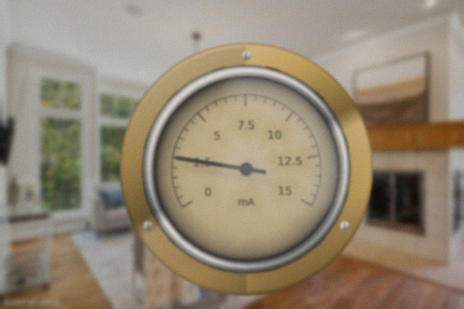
2.5 mA
